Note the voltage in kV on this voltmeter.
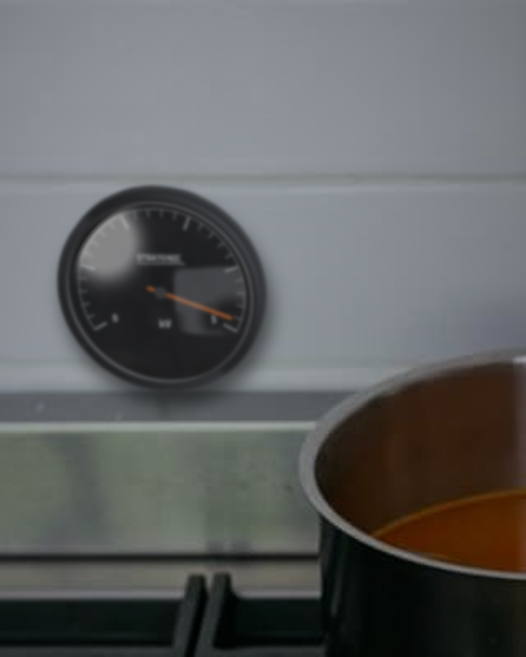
4.8 kV
